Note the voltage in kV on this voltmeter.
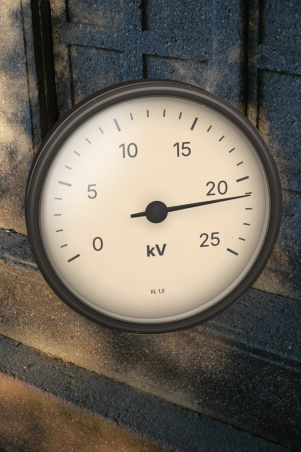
21 kV
